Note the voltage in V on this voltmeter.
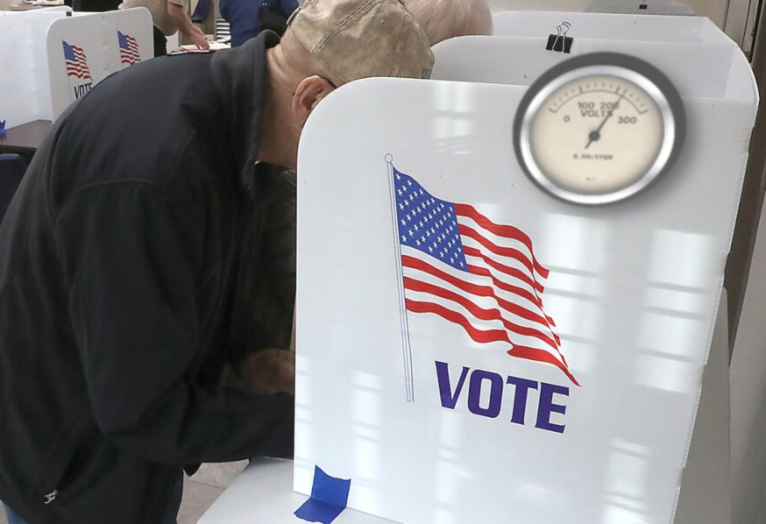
220 V
